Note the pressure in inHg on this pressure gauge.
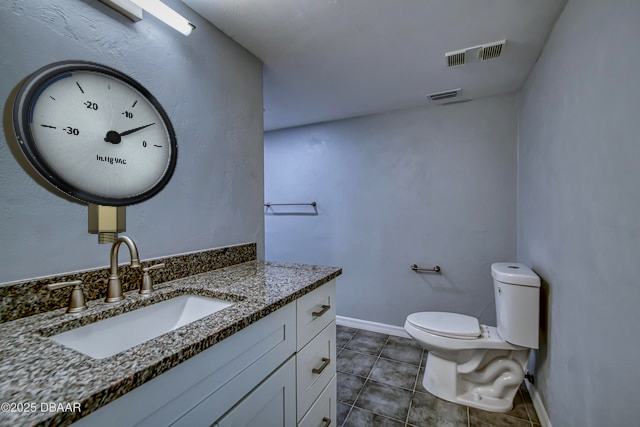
-5 inHg
